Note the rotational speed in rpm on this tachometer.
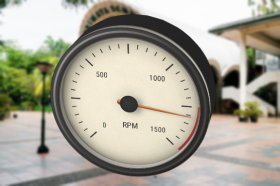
1300 rpm
